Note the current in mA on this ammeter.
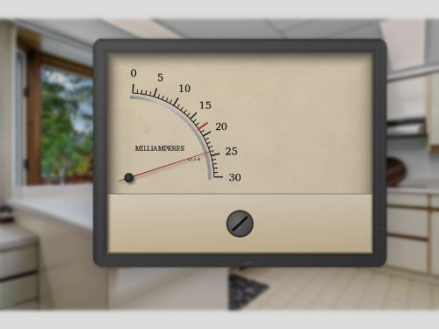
24 mA
